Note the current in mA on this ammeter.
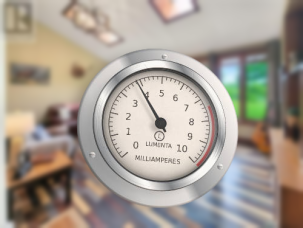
3.8 mA
